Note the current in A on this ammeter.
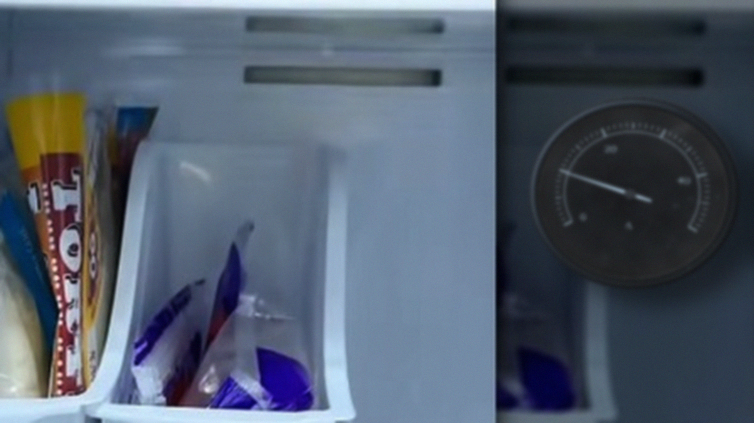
10 A
